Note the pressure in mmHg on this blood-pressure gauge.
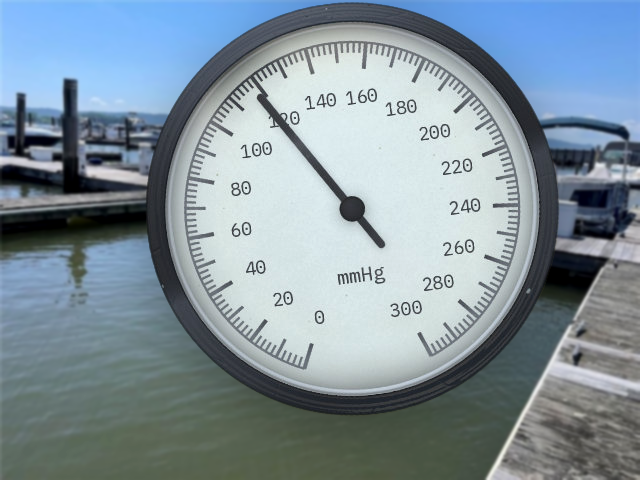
118 mmHg
